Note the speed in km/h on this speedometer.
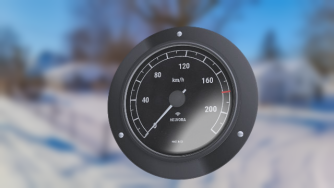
0 km/h
